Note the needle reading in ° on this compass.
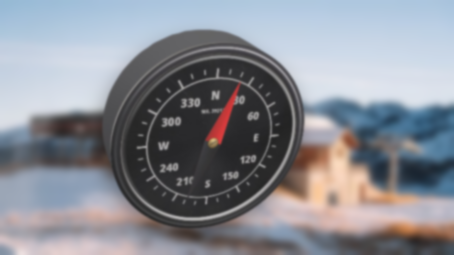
20 °
